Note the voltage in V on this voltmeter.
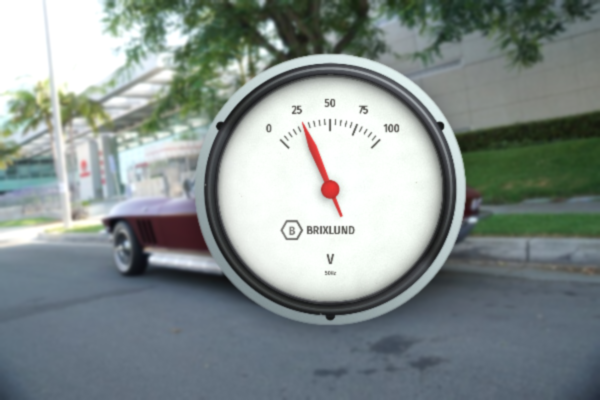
25 V
